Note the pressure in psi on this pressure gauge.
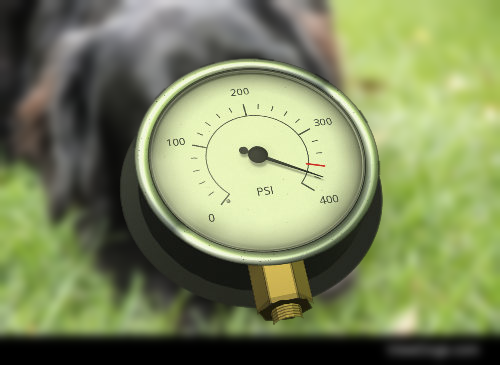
380 psi
